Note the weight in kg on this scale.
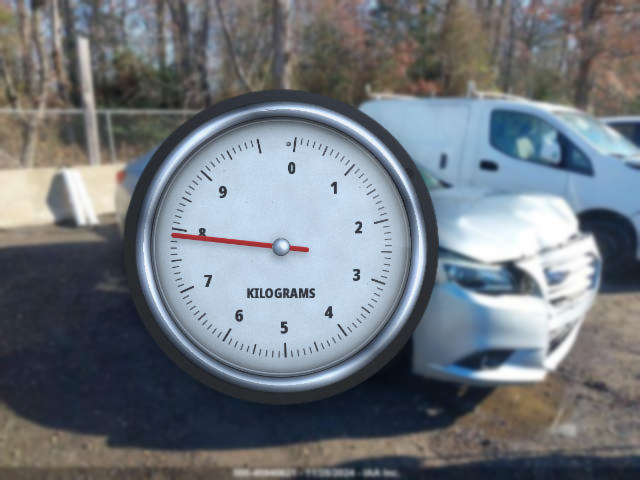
7.9 kg
